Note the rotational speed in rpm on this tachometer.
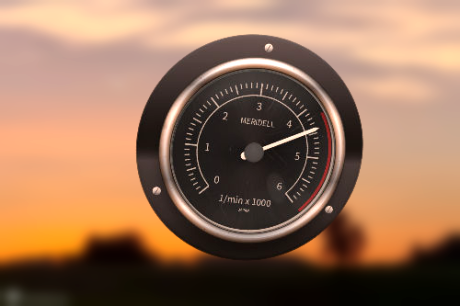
4400 rpm
